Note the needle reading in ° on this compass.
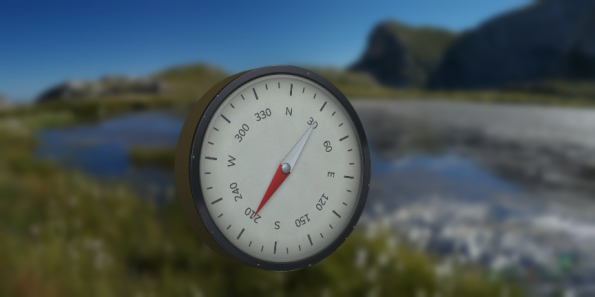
210 °
